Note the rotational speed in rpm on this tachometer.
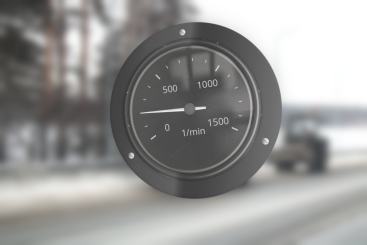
200 rpm
